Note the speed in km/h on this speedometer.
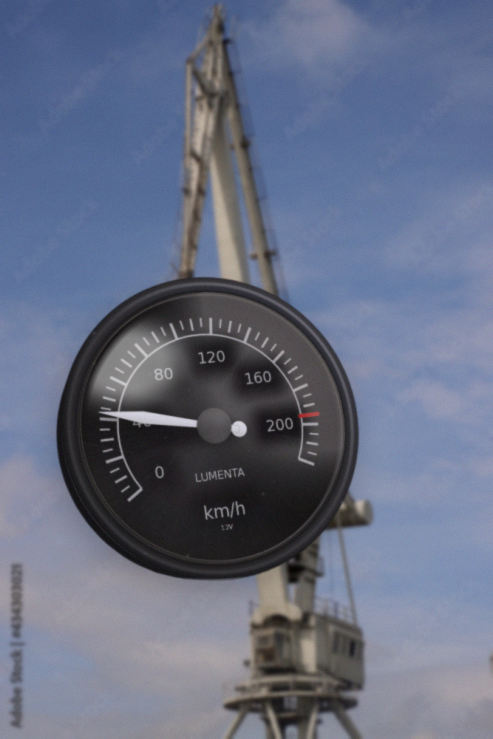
42.5 km/h
